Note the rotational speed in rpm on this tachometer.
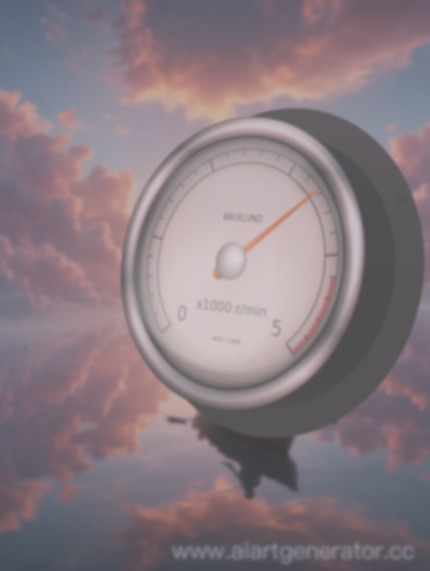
3400 rpm
